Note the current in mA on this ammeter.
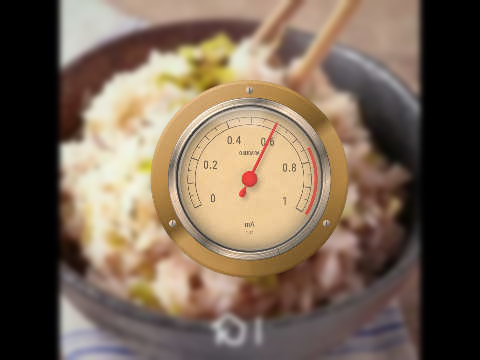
0.6 mA
